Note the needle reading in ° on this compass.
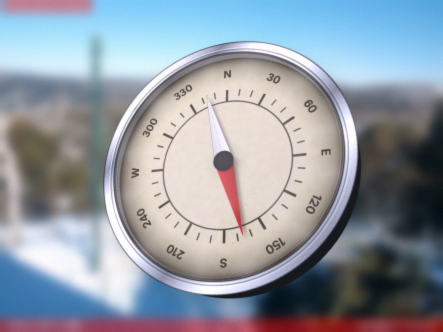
165 °
